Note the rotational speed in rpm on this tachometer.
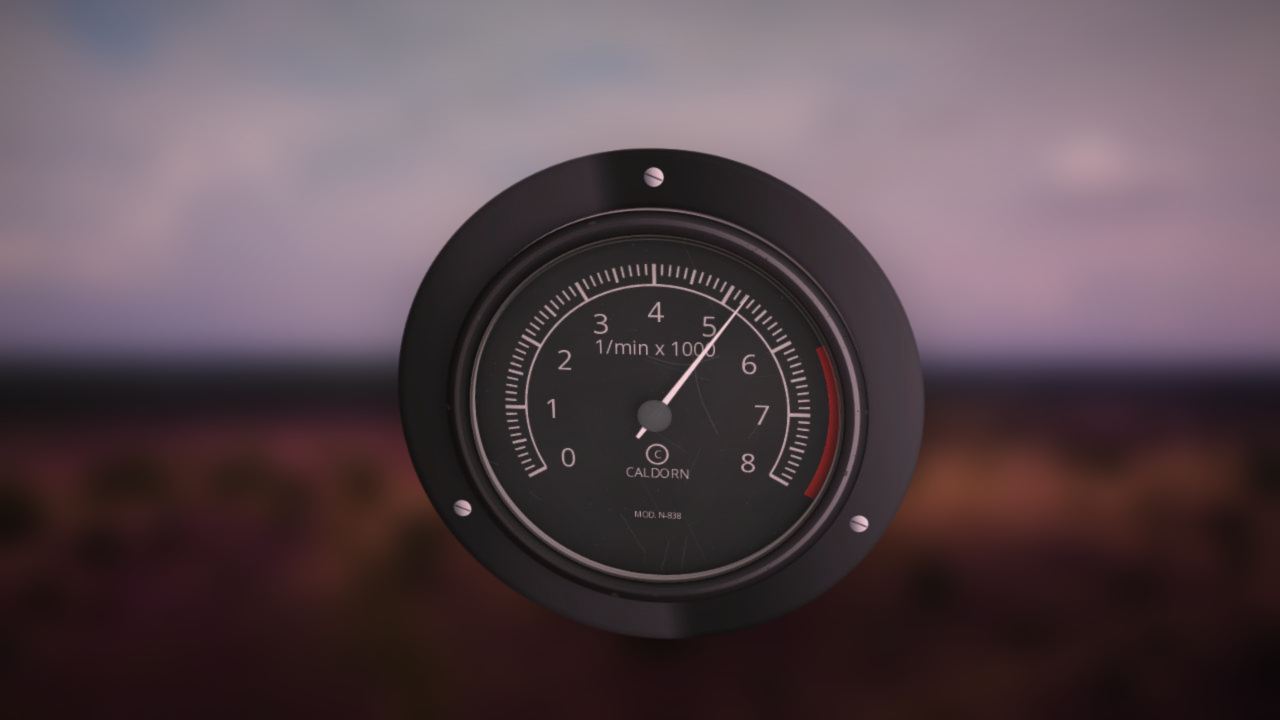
5200 rpm
